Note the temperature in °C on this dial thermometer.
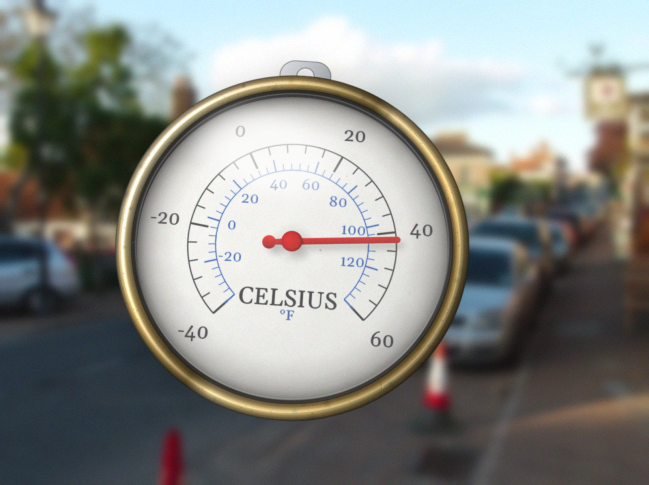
42 °C
